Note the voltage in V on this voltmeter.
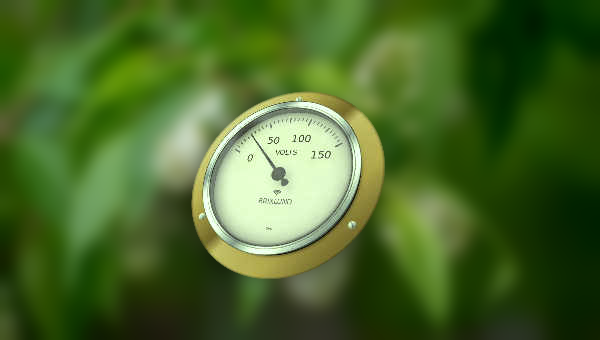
25 V
